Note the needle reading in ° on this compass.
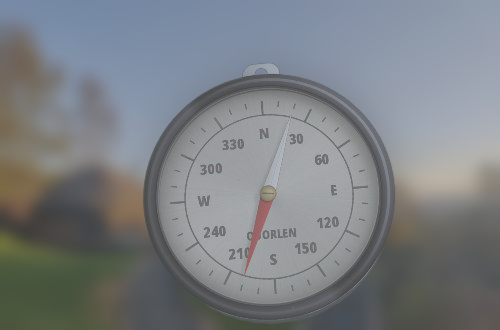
200 °
